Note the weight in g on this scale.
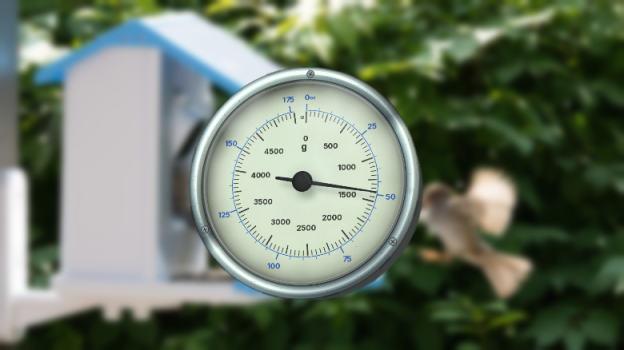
1400 g
